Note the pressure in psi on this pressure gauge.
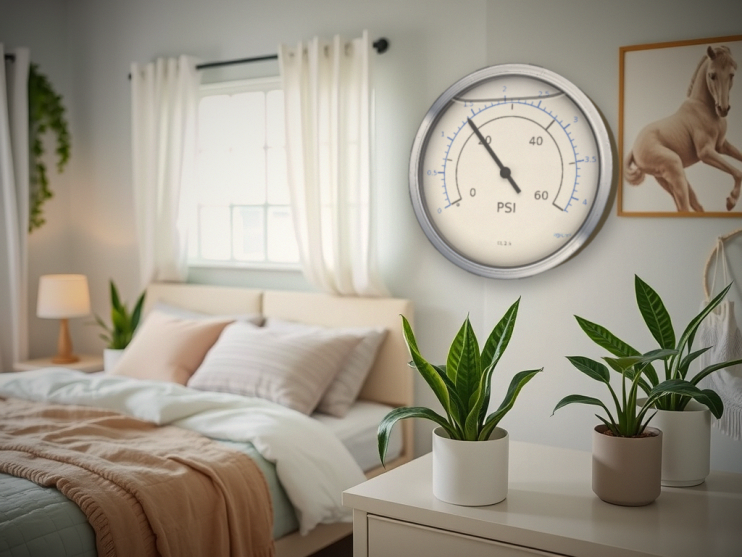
20 psi
